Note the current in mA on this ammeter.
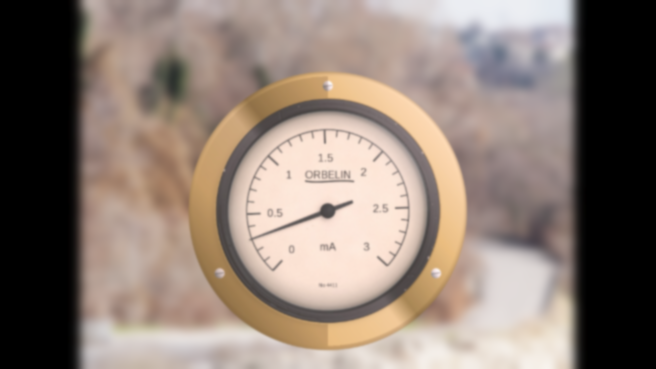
0.3 mA
